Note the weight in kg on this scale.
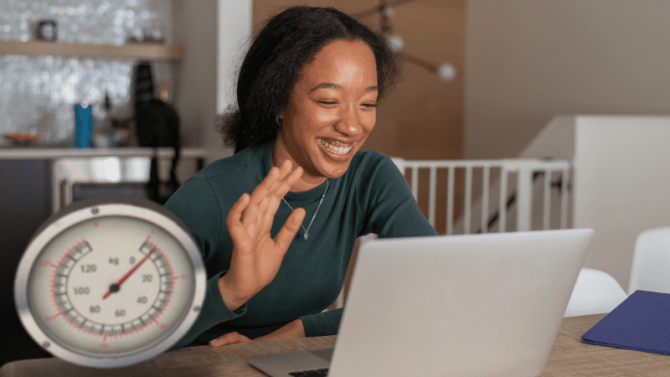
5 kg
